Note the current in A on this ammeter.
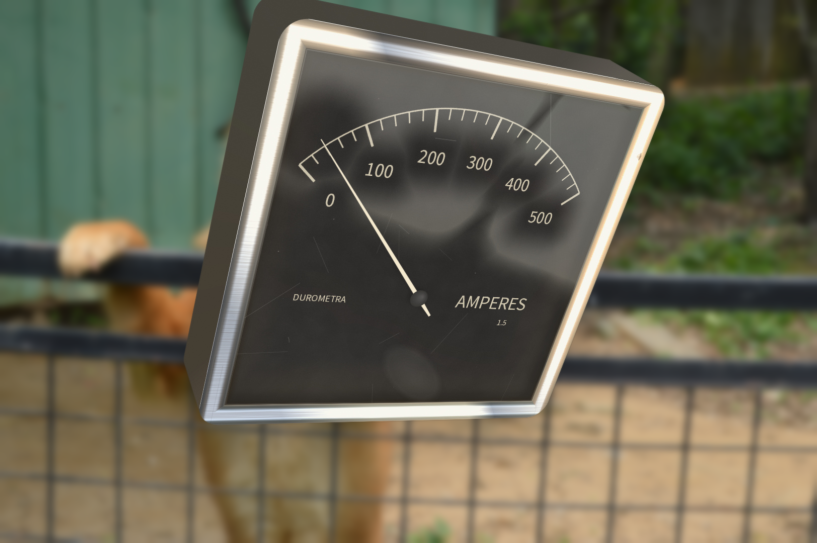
40 A
